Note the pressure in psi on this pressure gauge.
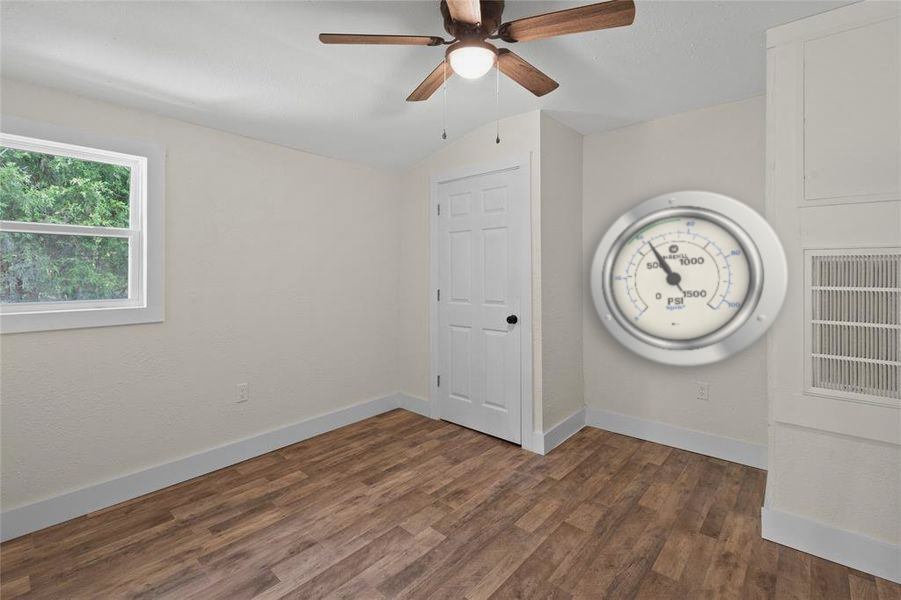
600 psi
